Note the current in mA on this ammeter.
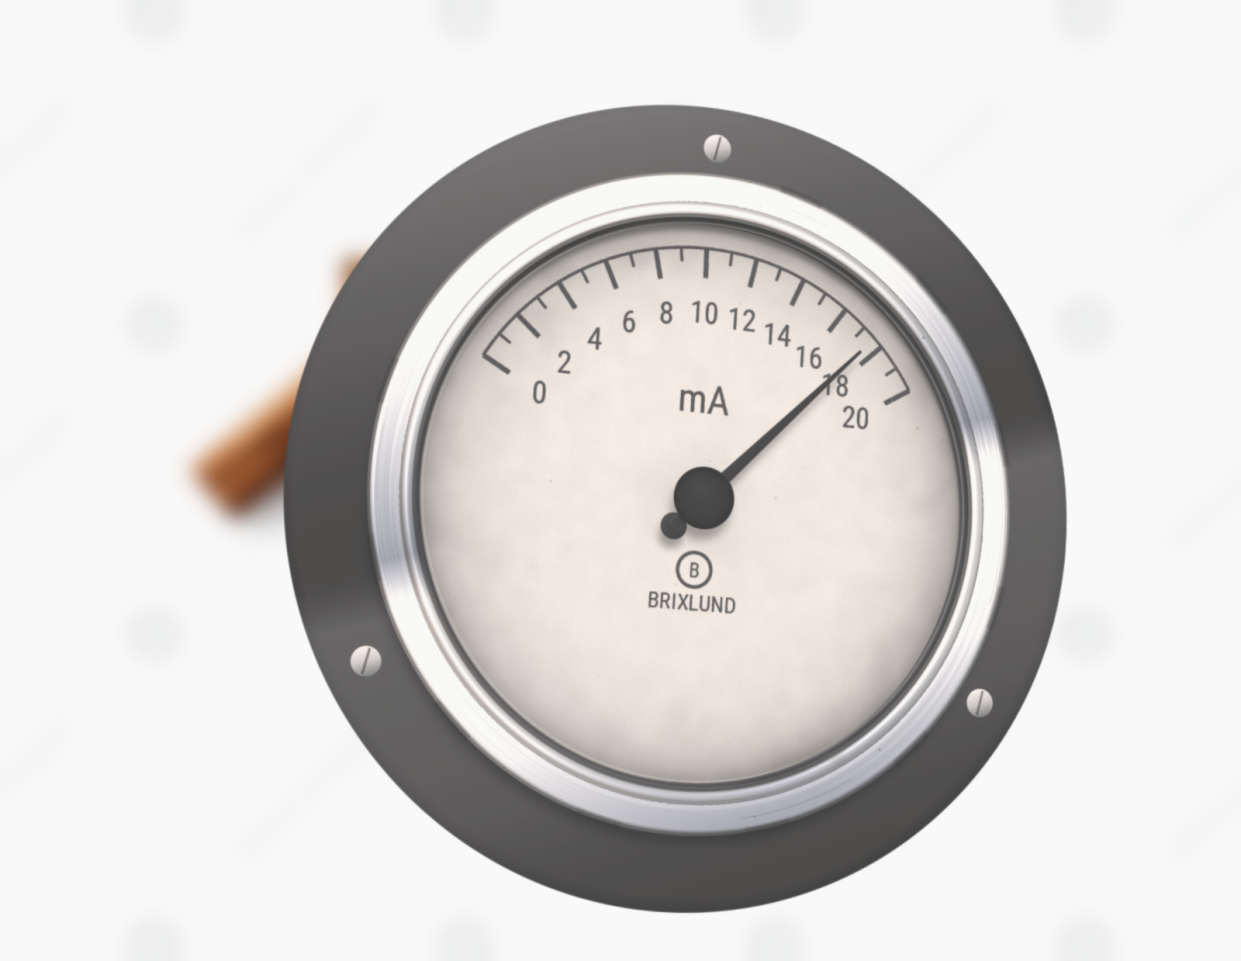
17.5 mA
